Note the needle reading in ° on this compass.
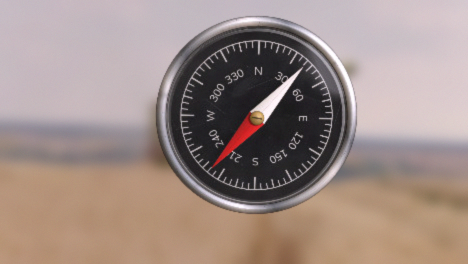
220 °
